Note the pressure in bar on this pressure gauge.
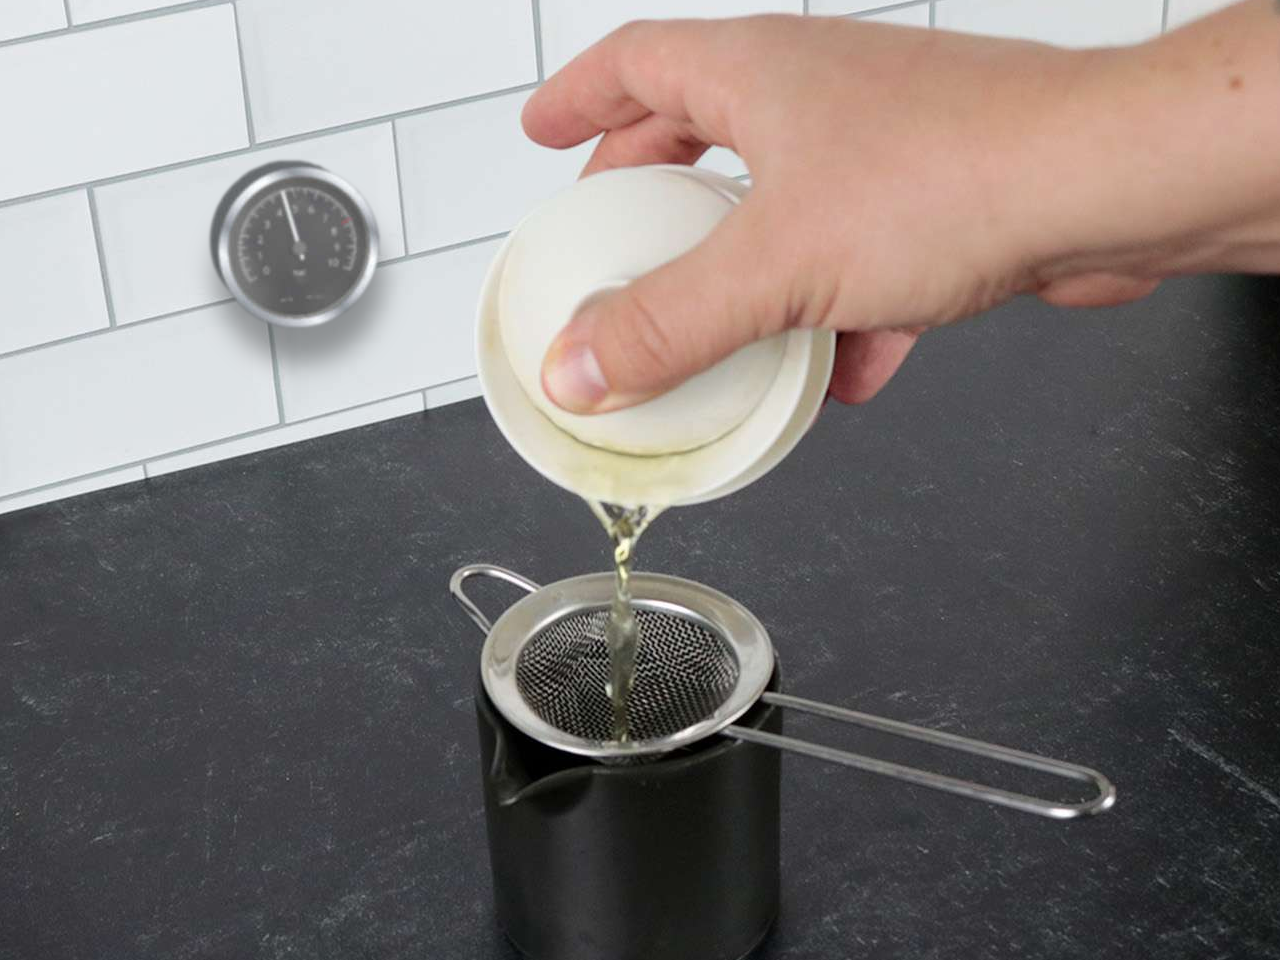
4.5 bar
